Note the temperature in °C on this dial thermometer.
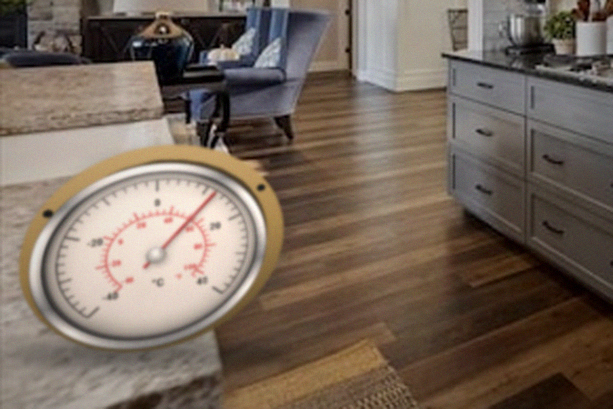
12 °C
